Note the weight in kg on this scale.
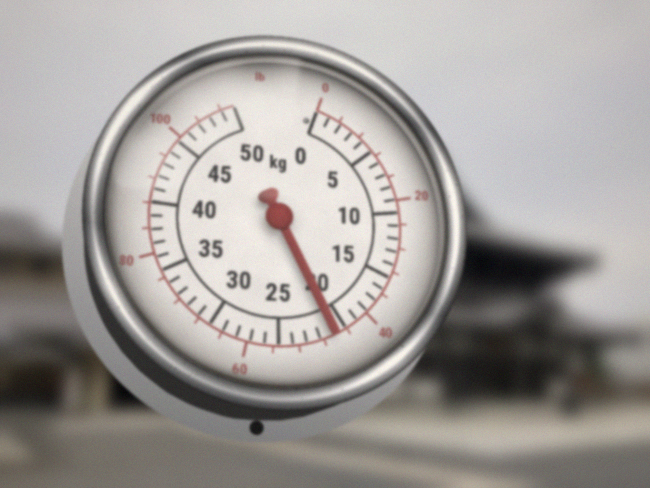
21 kg
